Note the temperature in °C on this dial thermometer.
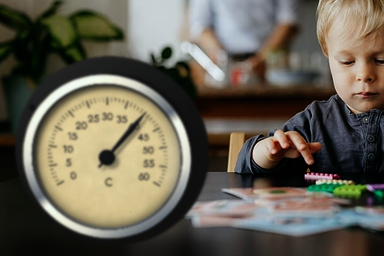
40 °C
